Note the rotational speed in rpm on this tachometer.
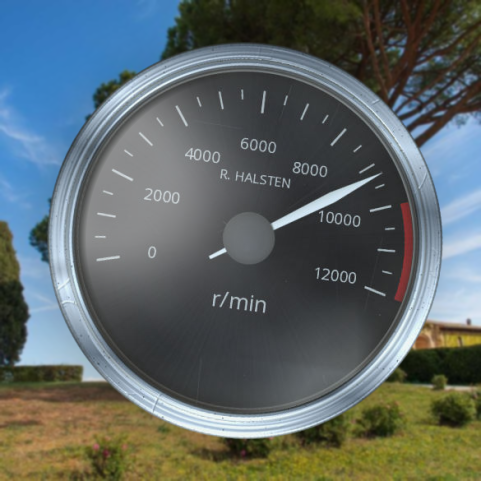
9250 rpm
